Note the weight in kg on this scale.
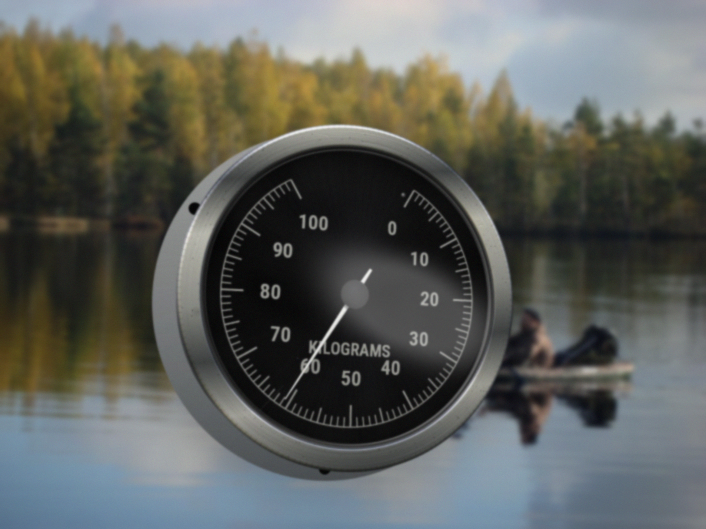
61 kg
